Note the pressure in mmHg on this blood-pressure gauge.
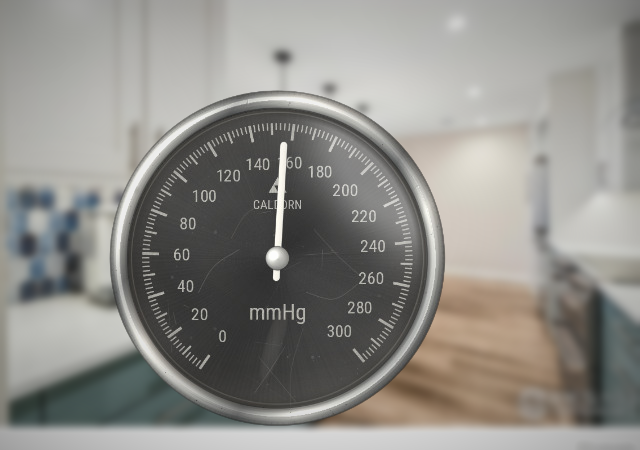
156 mmHg
